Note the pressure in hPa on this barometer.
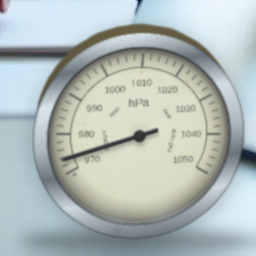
974 hPa
